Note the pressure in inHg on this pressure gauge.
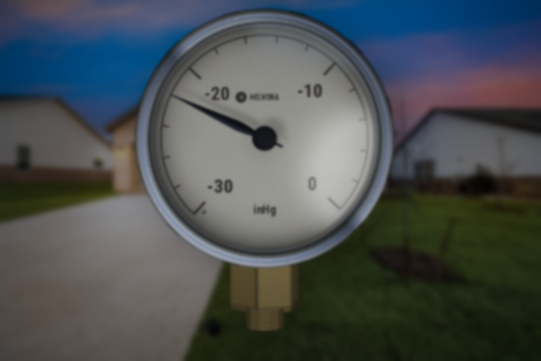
-22 inHg
